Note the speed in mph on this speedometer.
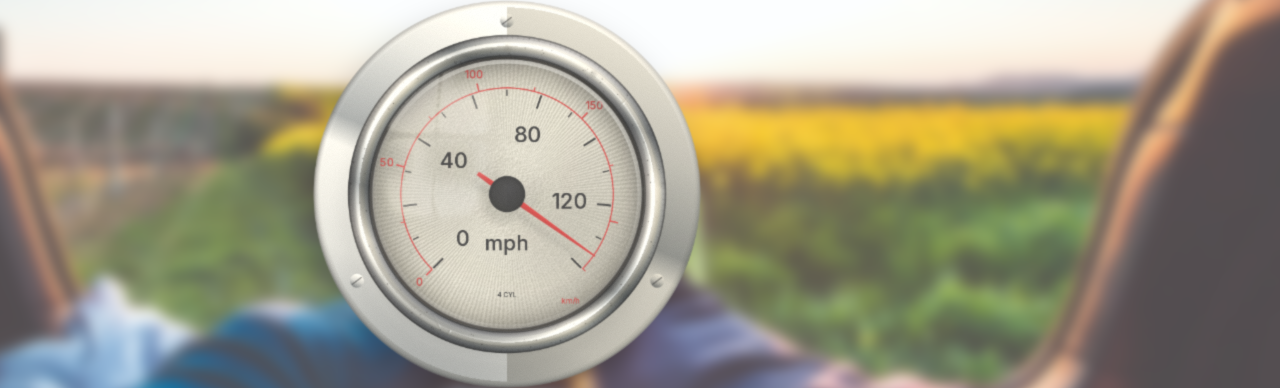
135 mph
